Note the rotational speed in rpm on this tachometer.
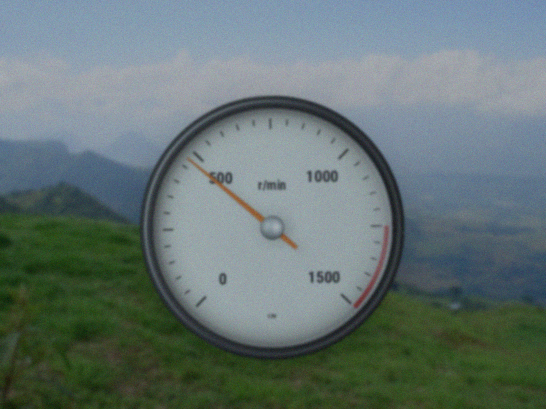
475 rpm
